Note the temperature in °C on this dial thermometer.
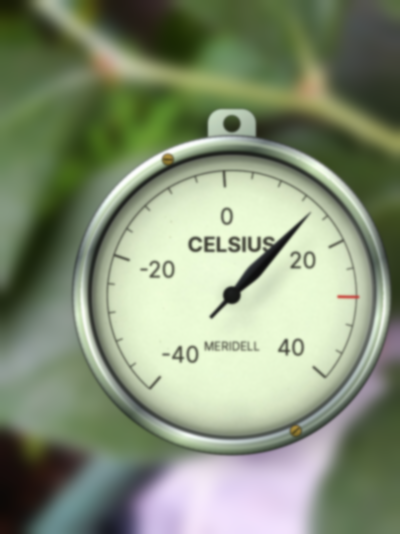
14 °C
